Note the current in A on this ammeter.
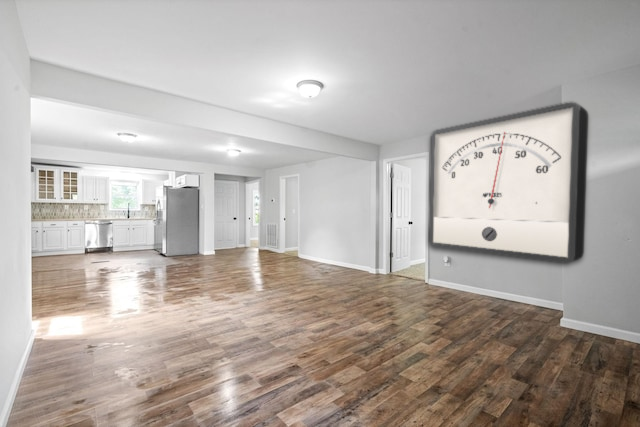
42 A
